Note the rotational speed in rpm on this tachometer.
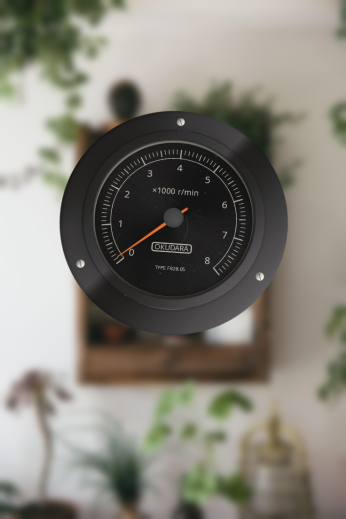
100 rpm
